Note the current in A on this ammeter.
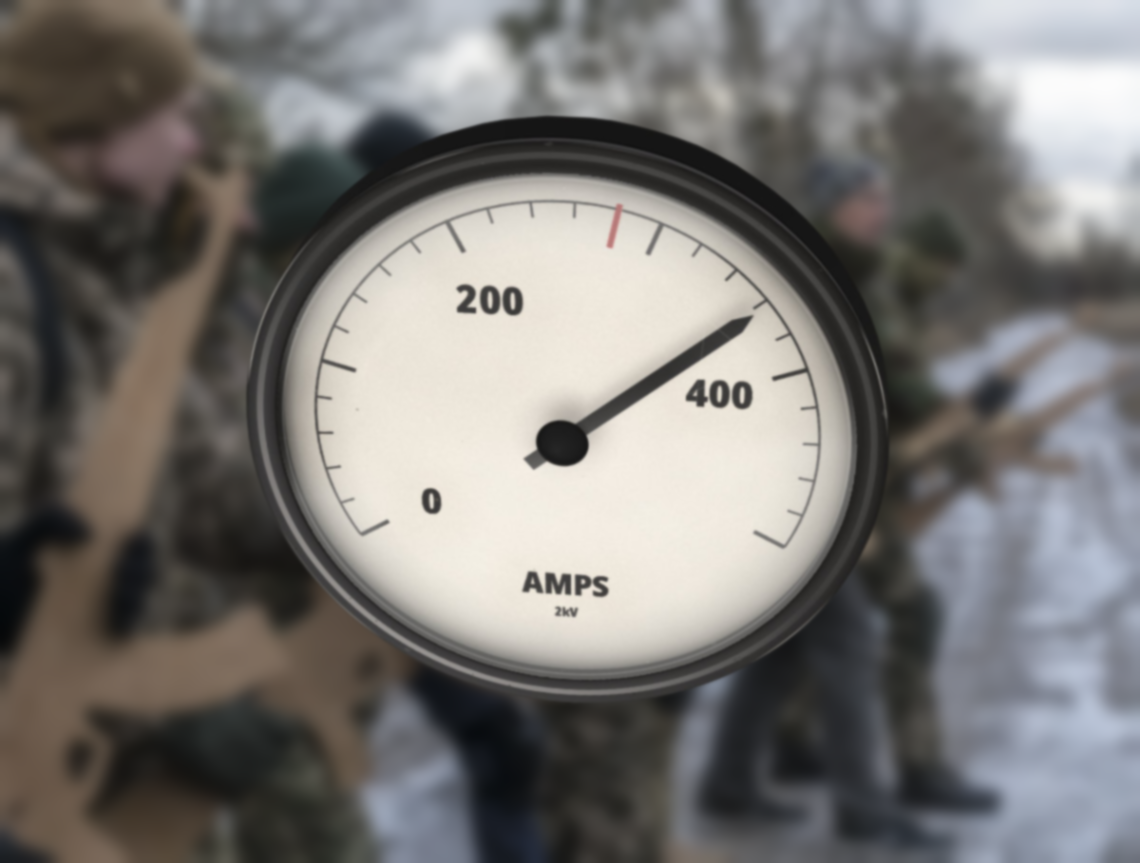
360 A
